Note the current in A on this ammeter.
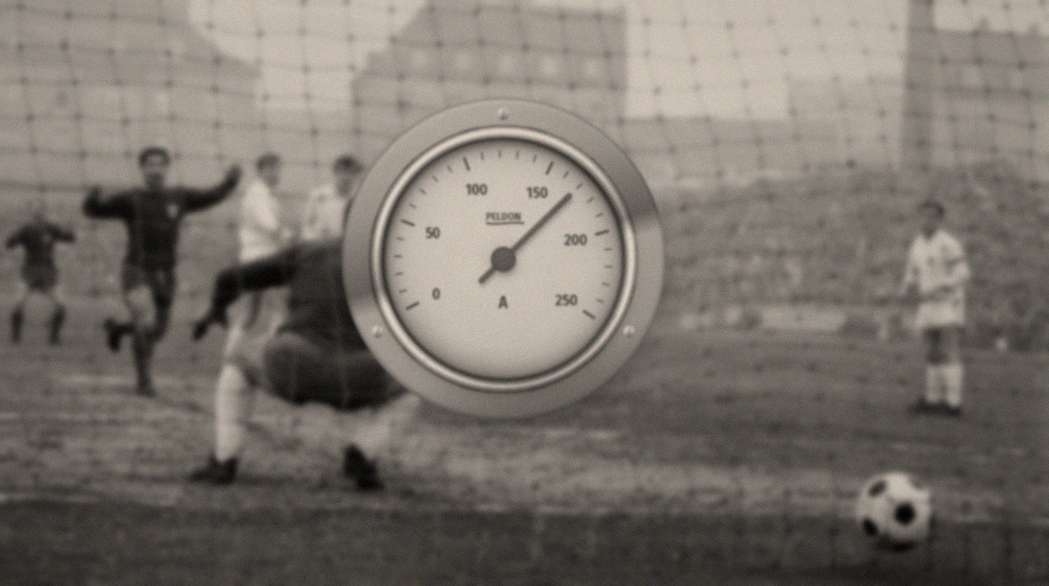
170 A
